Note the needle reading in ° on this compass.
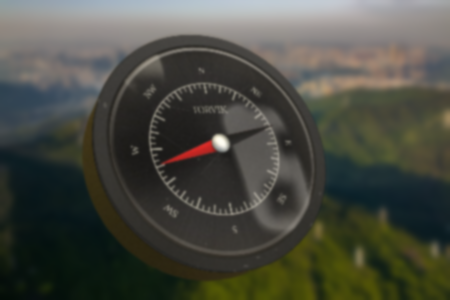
255 °
